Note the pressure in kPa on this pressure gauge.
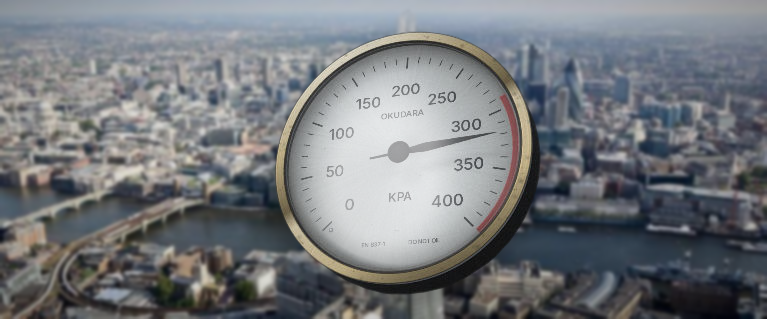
320 kPa
